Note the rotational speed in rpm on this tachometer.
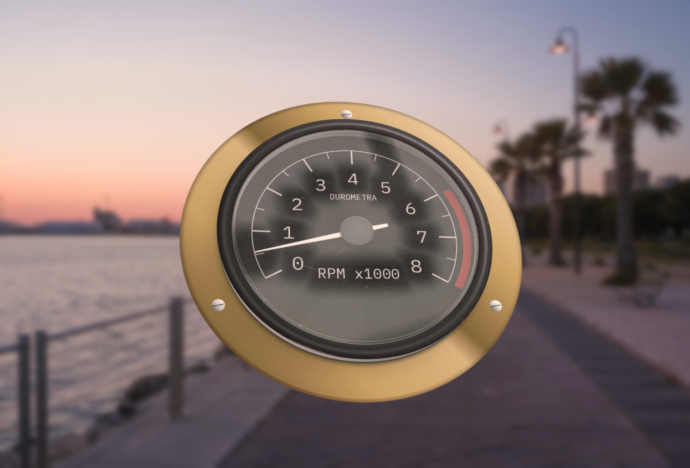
500 rpm
